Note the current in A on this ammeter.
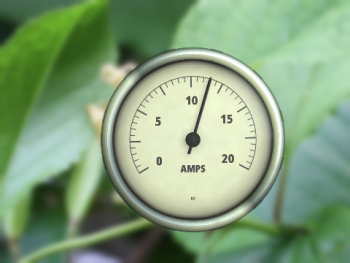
11.5 A
